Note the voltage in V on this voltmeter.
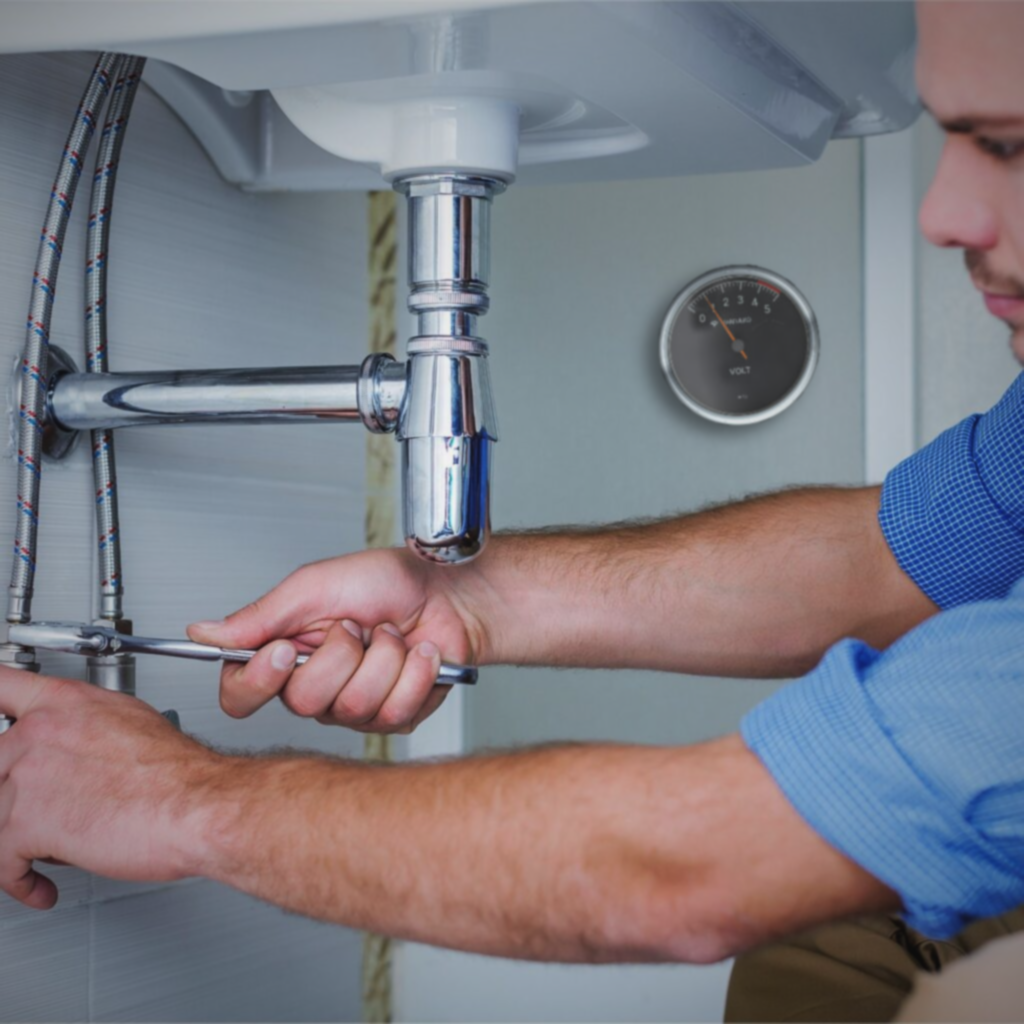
1 V
